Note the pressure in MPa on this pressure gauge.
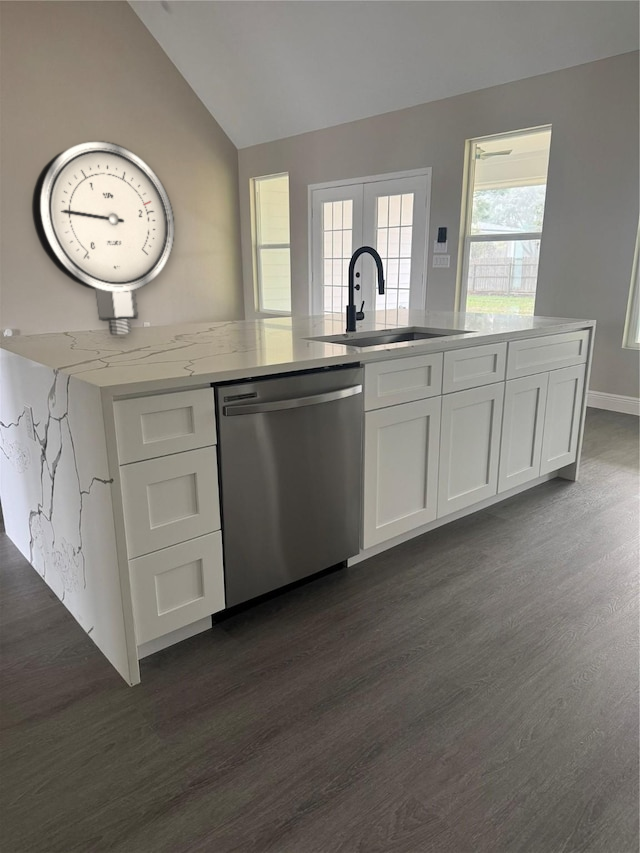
0.5 MPa
